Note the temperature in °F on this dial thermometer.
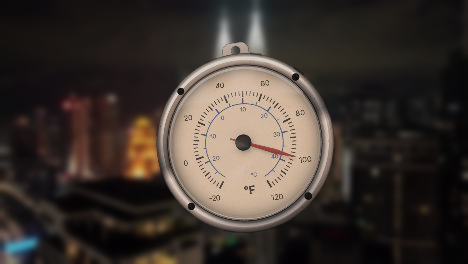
100 °F
